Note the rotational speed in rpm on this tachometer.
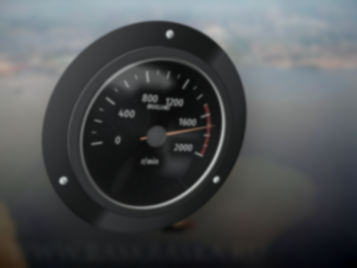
1700 rpm
